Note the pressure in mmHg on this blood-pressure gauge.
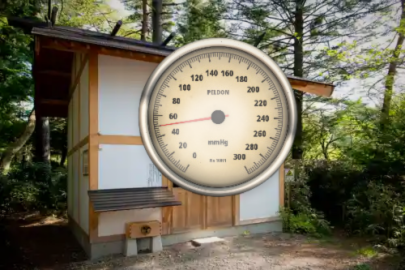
50 mmHg
